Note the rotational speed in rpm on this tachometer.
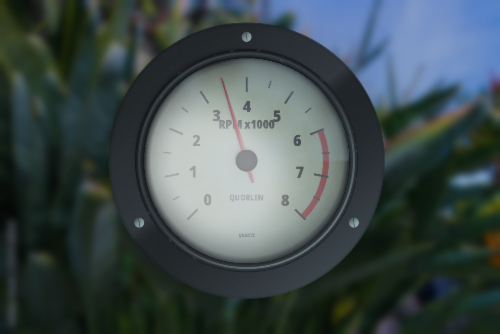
3500 rpm
